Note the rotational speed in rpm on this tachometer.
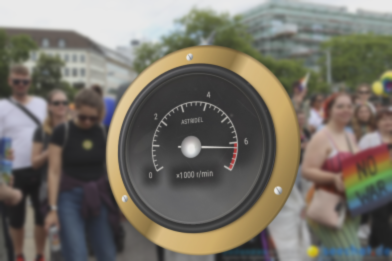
6200 rpm
